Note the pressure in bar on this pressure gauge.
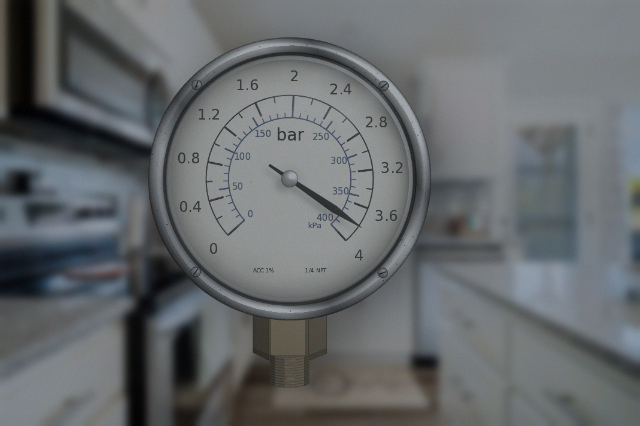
3.8 bar
